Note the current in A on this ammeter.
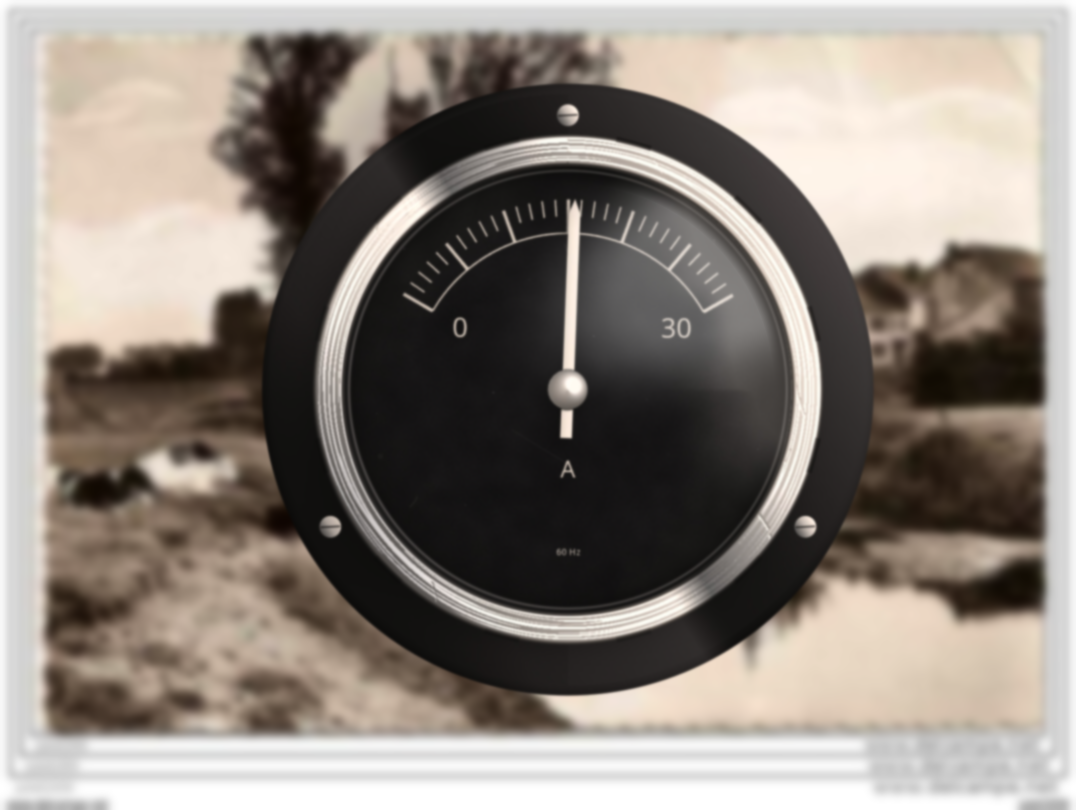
15.5 A
